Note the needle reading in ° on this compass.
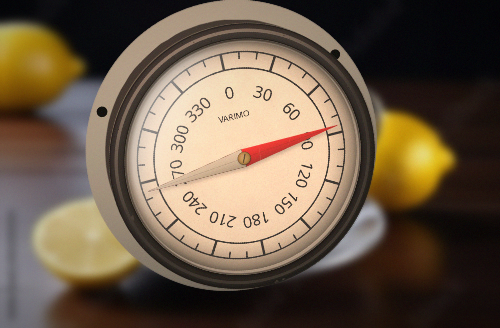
85 °
